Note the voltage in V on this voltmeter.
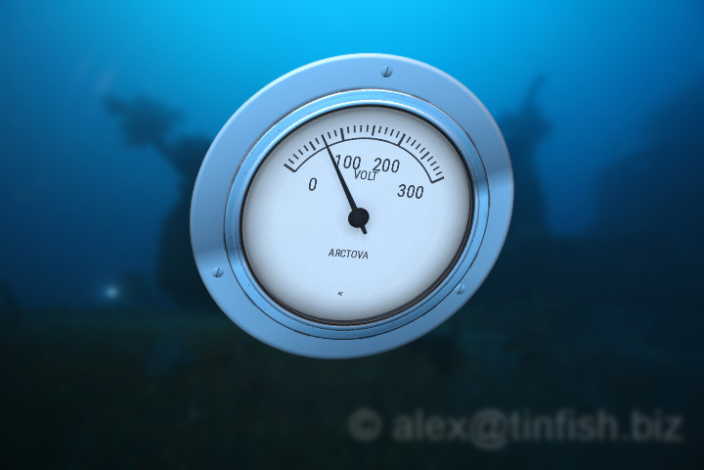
70 V
